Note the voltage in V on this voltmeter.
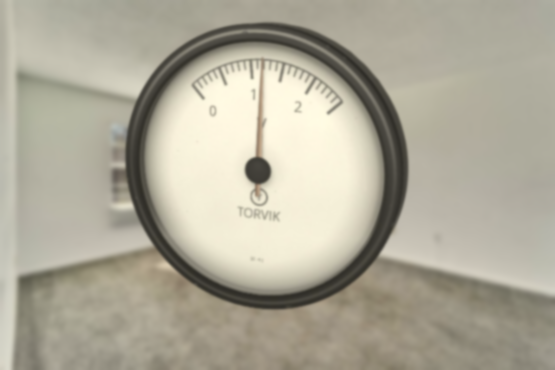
1.2 V
